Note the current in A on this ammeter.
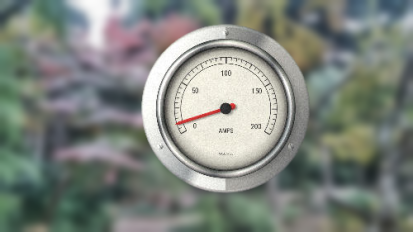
10 A
